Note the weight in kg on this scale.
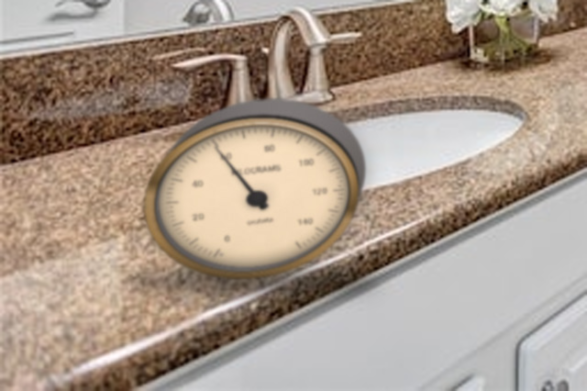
60 kg
